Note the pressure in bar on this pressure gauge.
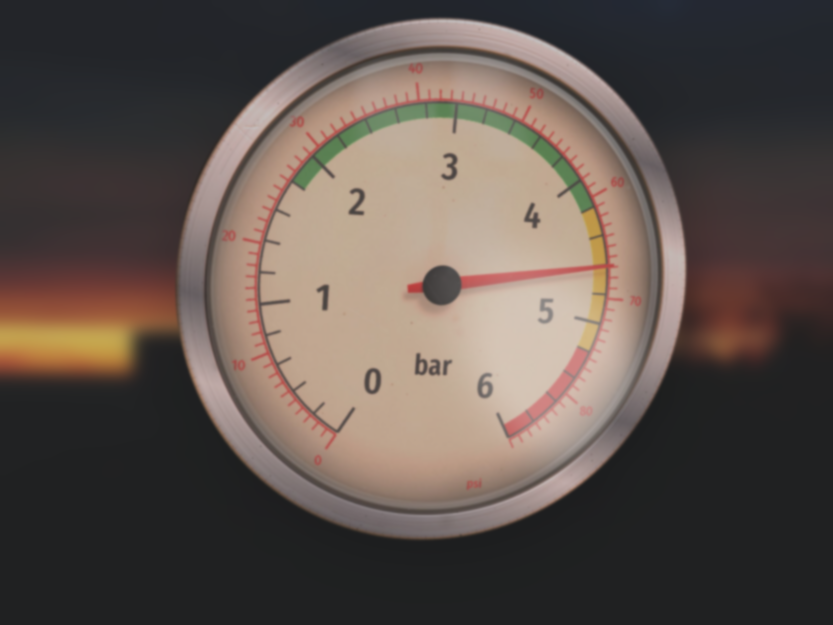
4.6 bar
